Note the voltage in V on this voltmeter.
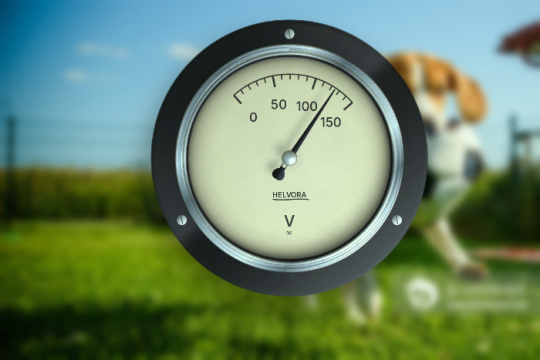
125 V
